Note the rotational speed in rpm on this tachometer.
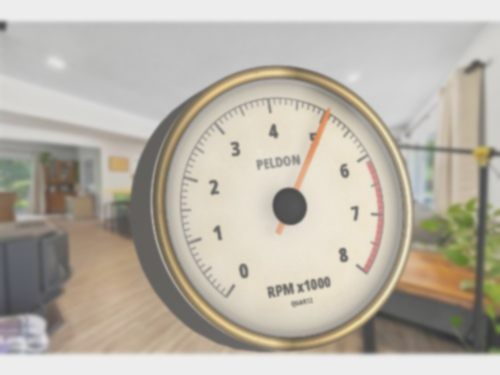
5000 rpm
